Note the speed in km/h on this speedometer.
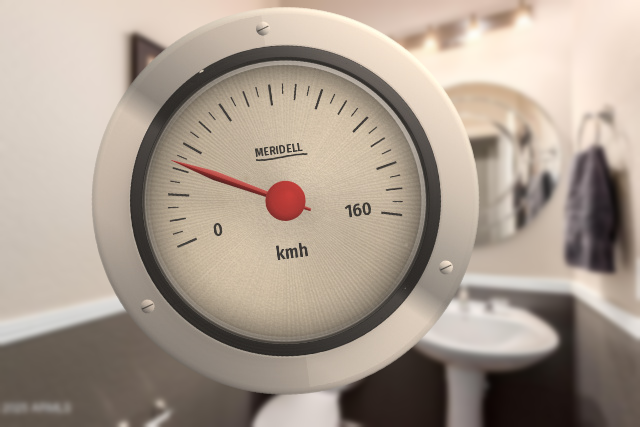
32.5 km/h
